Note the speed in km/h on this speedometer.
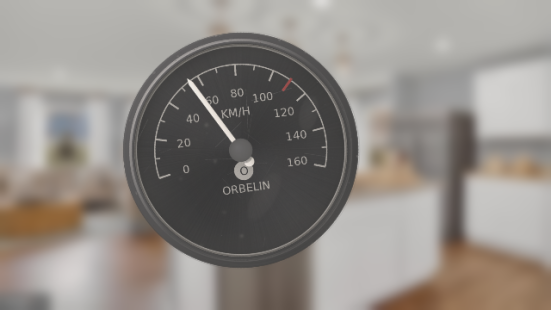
55 km/h
